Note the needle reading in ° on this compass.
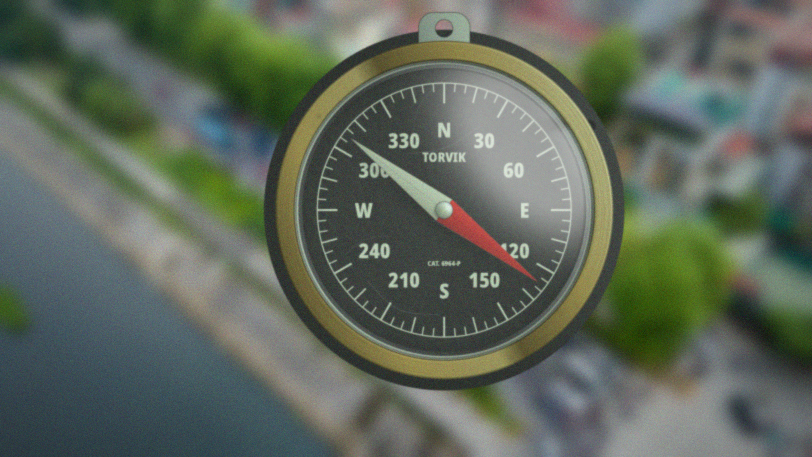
127.5 °
